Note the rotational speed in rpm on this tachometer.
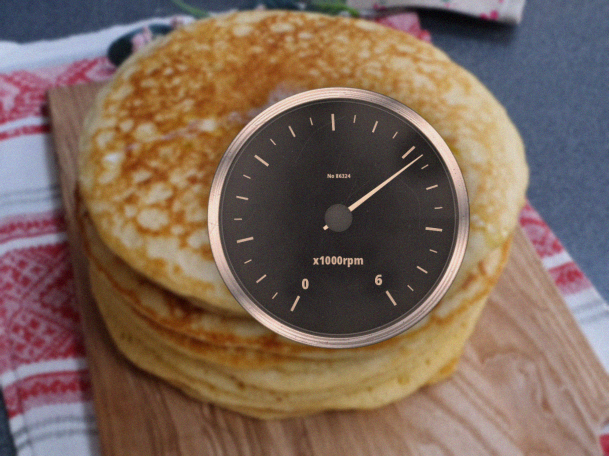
4125 rpm
